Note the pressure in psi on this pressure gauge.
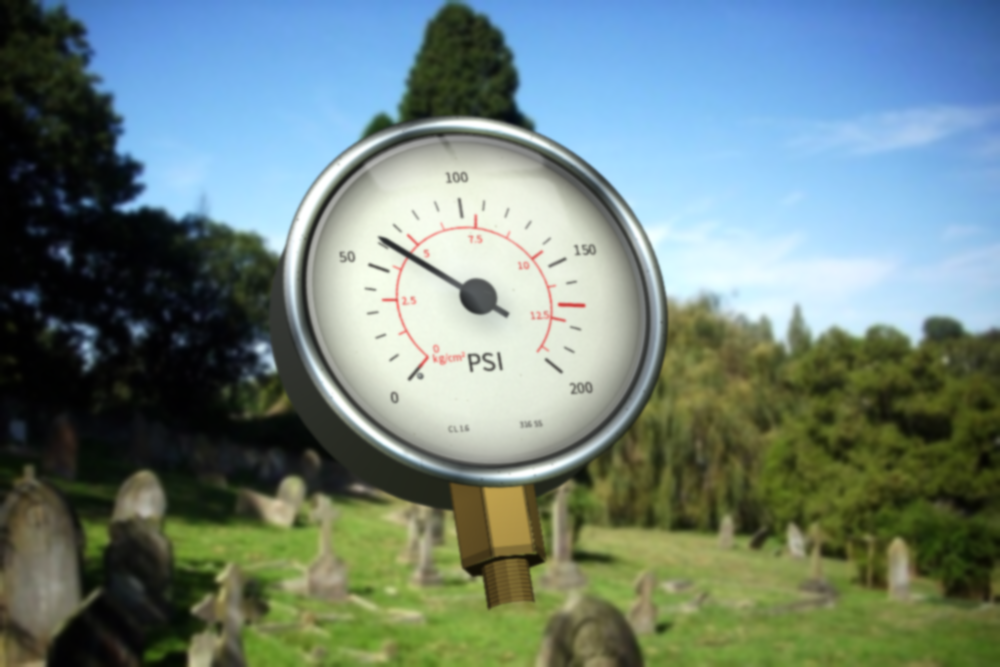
60 psi
